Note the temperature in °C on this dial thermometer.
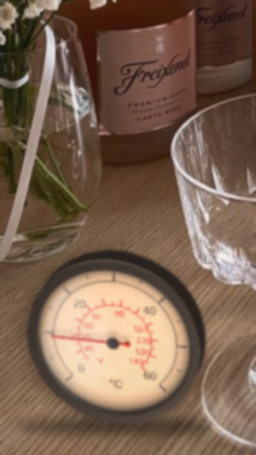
10 °C
